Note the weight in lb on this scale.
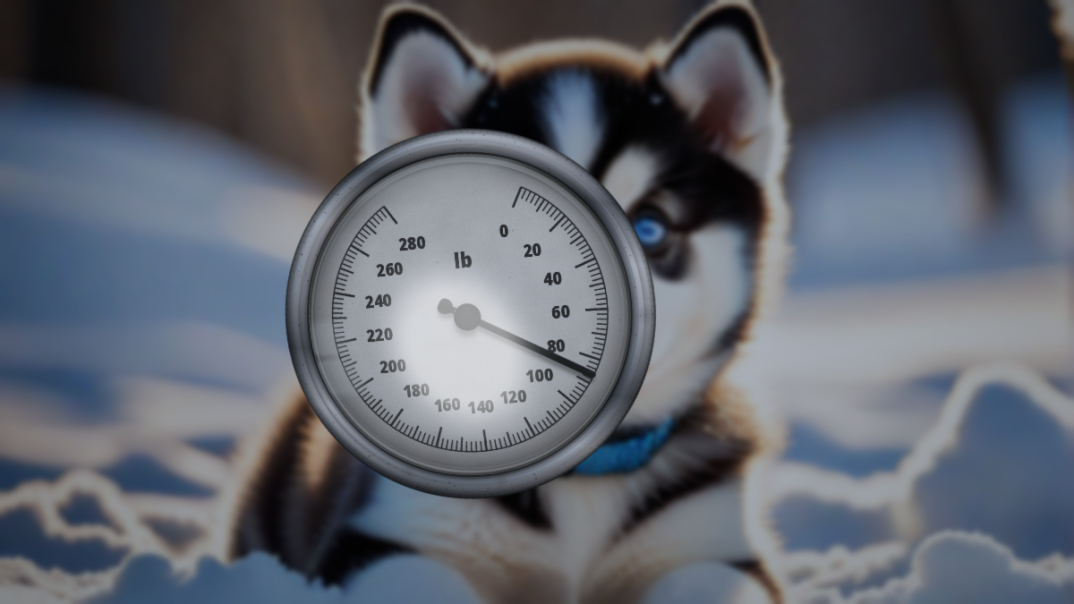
86 lb
